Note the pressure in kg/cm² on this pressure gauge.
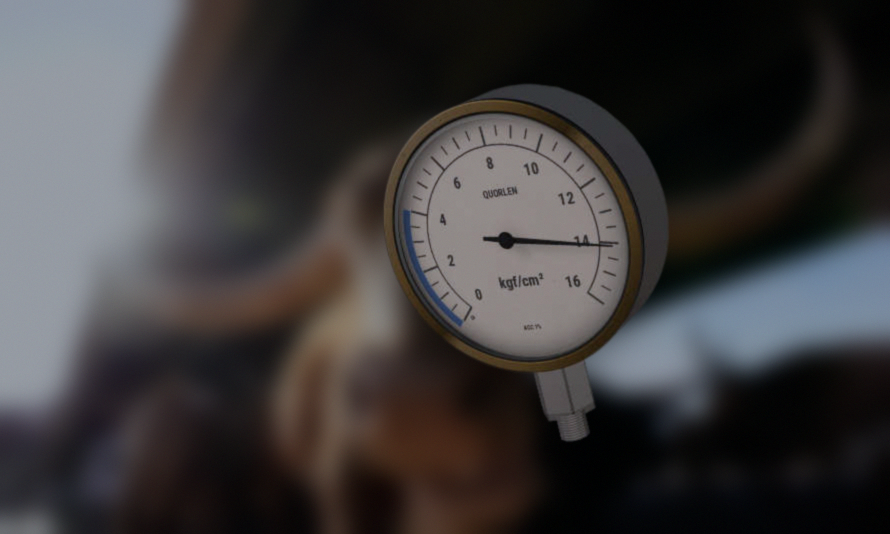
14 kg/cm²
